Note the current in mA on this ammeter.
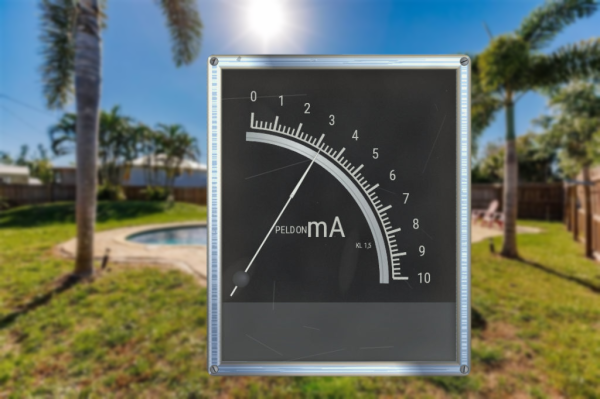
3.2 mA
